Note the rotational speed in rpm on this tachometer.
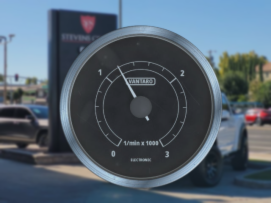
1200 rpm
